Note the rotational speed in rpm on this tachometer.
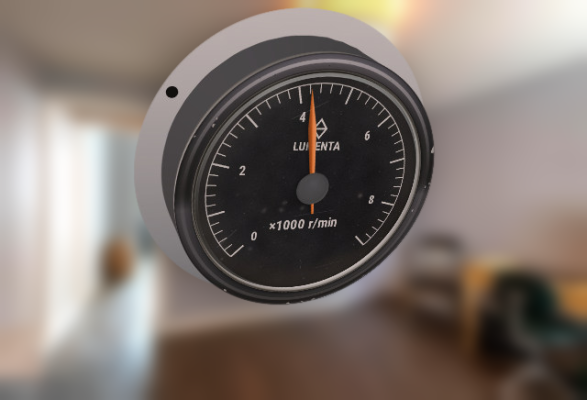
4200 rpm
